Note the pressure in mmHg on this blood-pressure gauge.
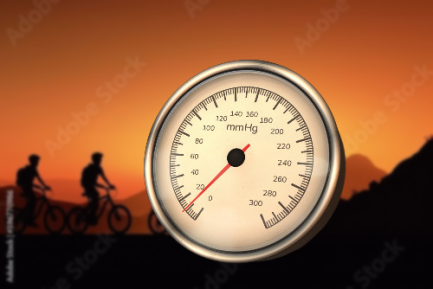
10 mmHg
